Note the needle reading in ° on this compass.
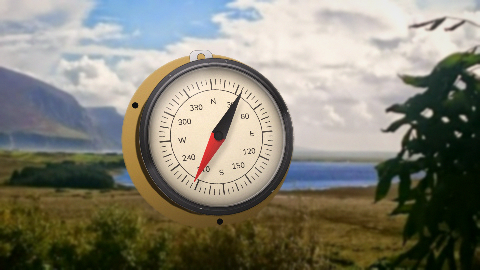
215 °
